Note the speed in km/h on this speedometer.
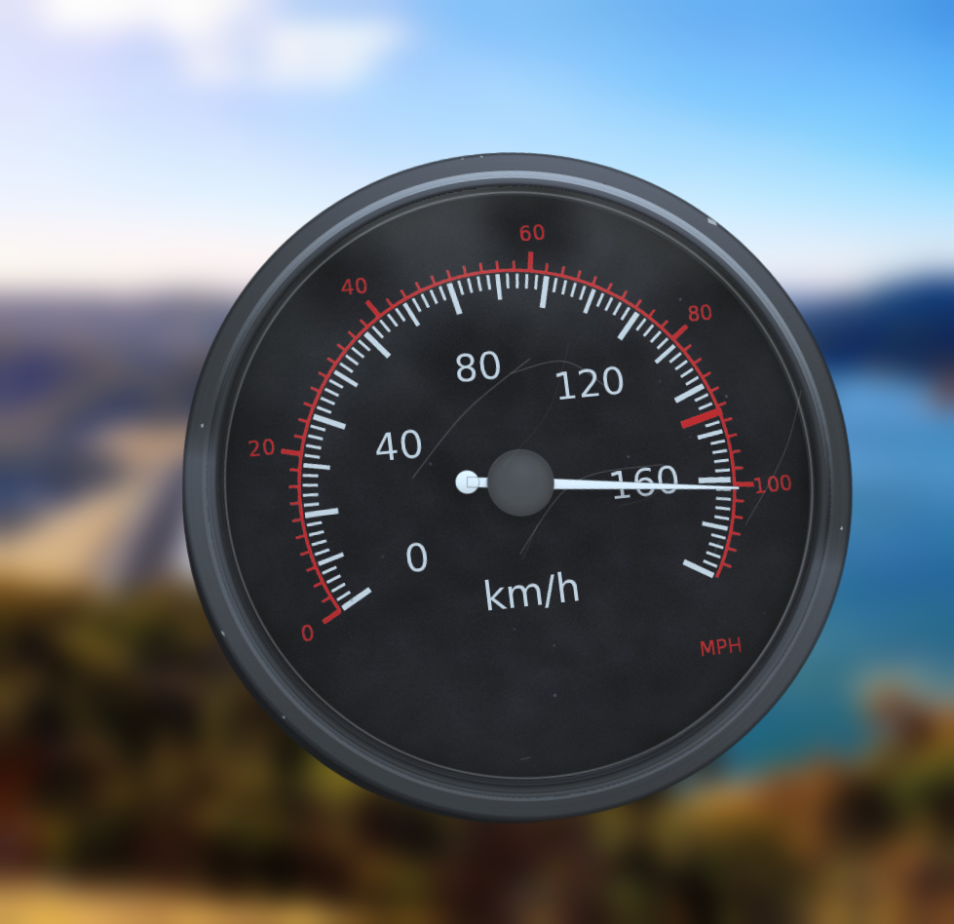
162 km/h
